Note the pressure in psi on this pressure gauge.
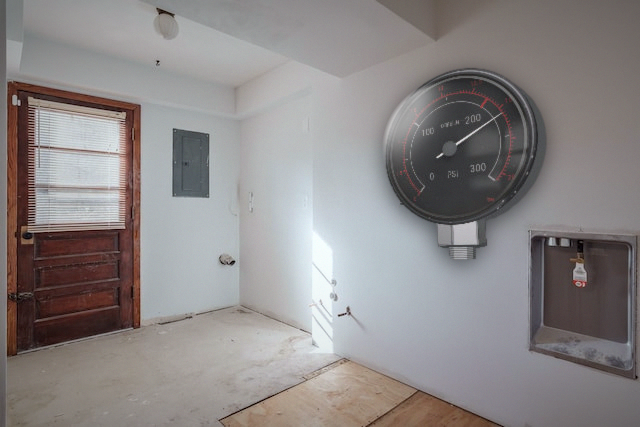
225 psi
